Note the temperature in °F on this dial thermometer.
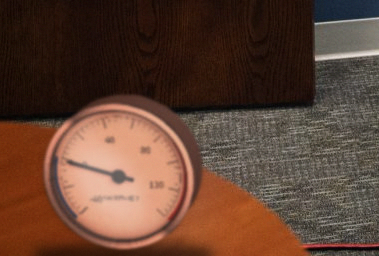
0 °F
